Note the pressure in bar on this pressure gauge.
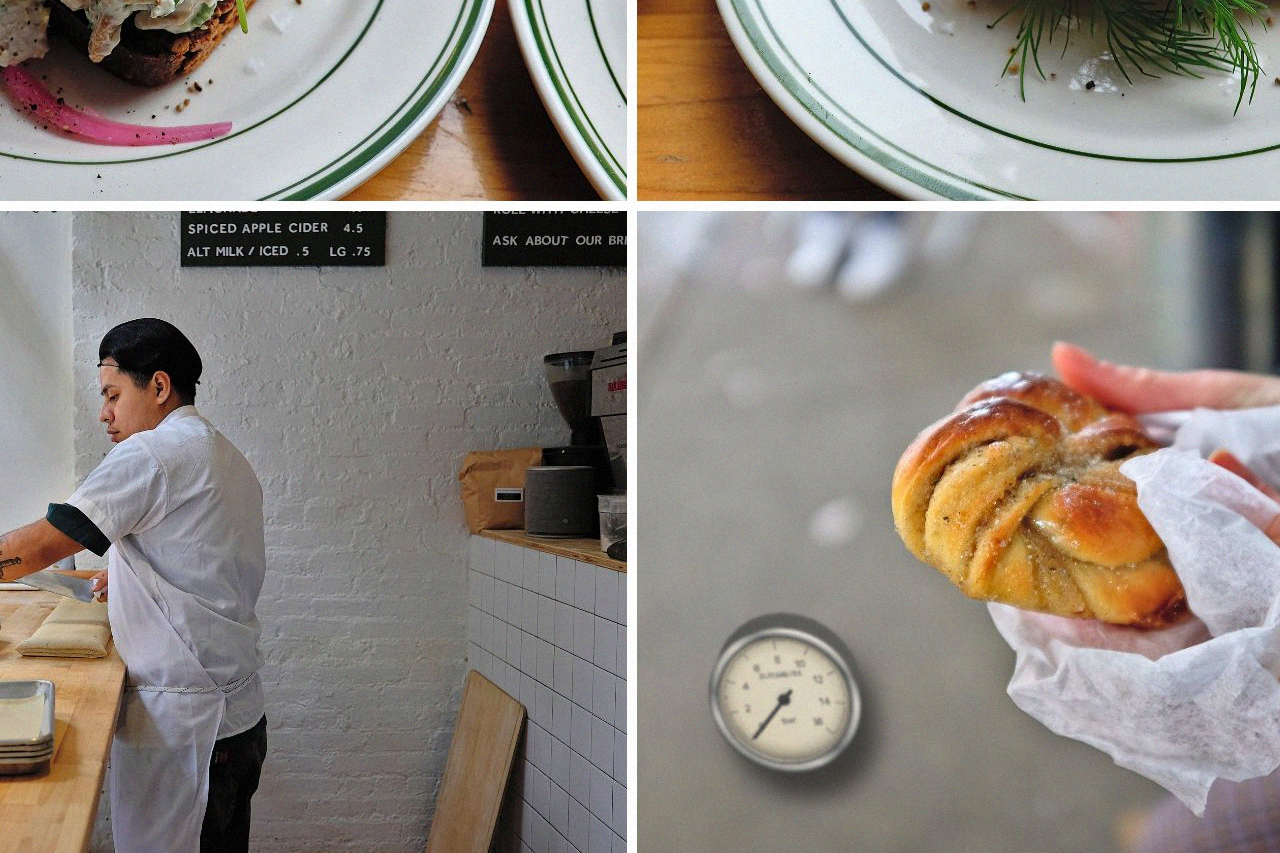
0 bar
